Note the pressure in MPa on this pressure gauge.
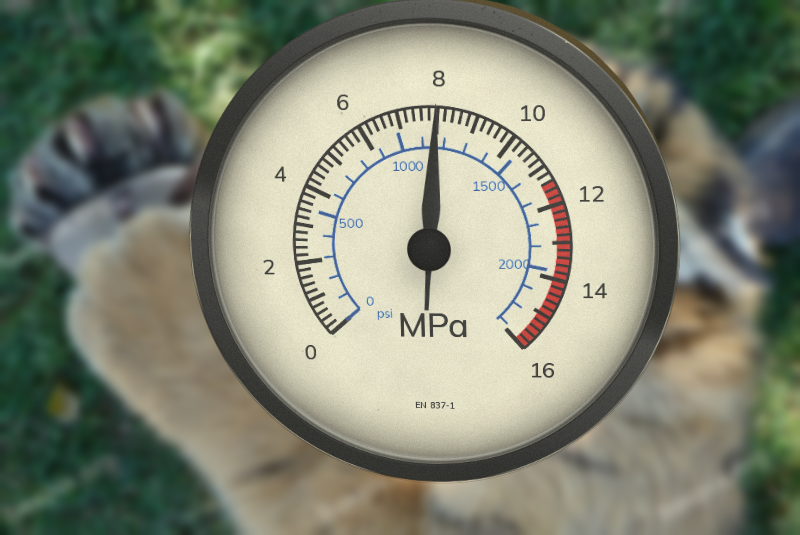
8 MPa
